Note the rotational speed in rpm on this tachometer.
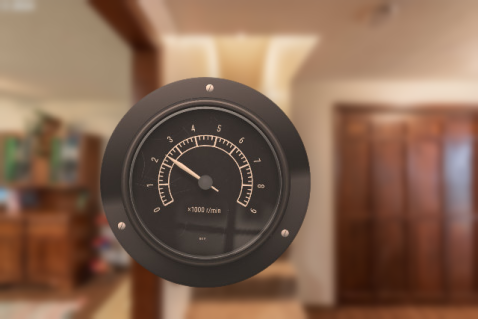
2400 rpm
